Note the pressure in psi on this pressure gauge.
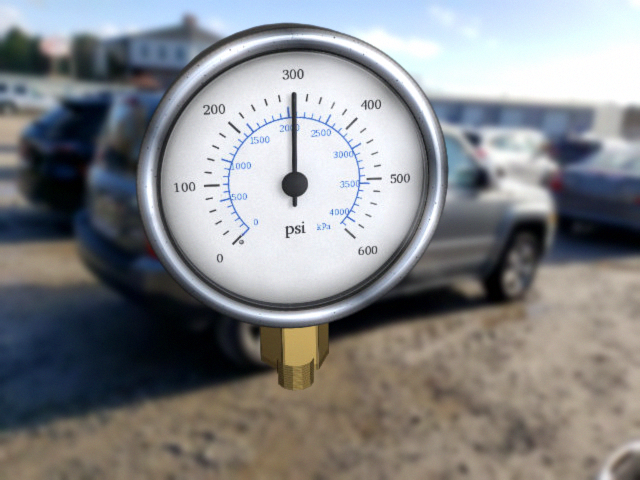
300 psi
